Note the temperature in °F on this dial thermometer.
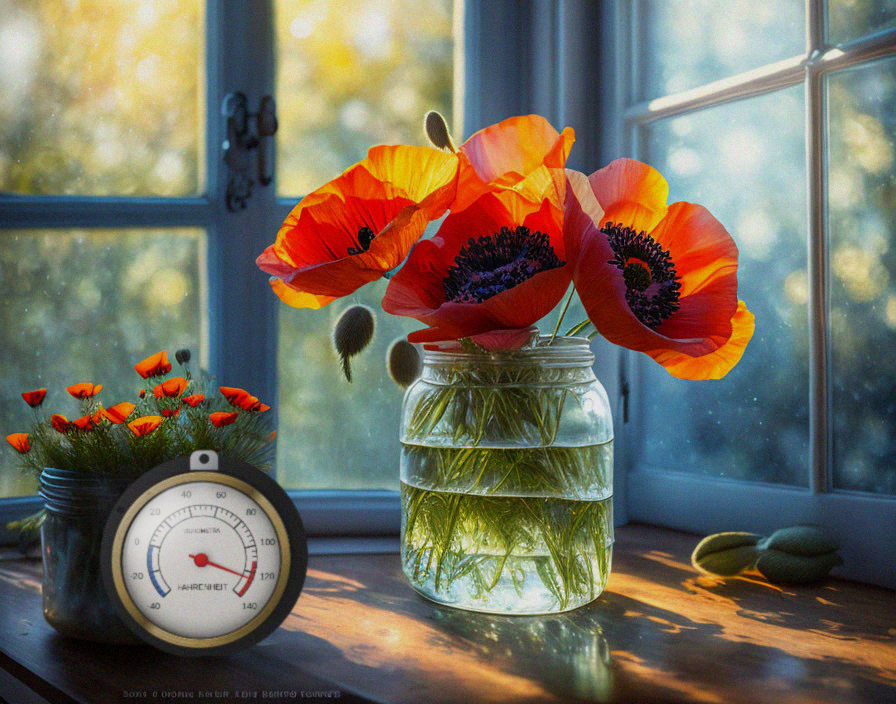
124 °F
